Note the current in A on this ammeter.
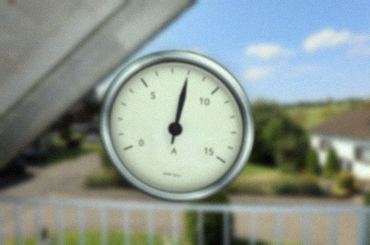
8 A
